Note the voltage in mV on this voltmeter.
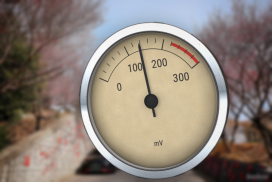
140 mV
